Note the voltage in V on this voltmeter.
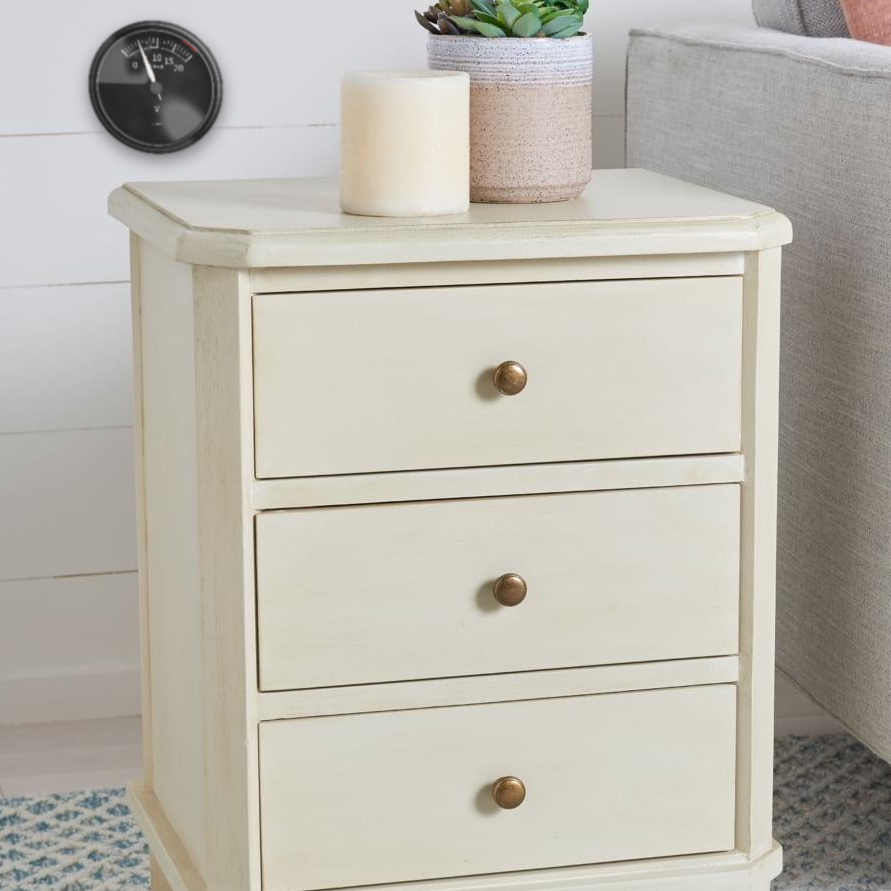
5 V
